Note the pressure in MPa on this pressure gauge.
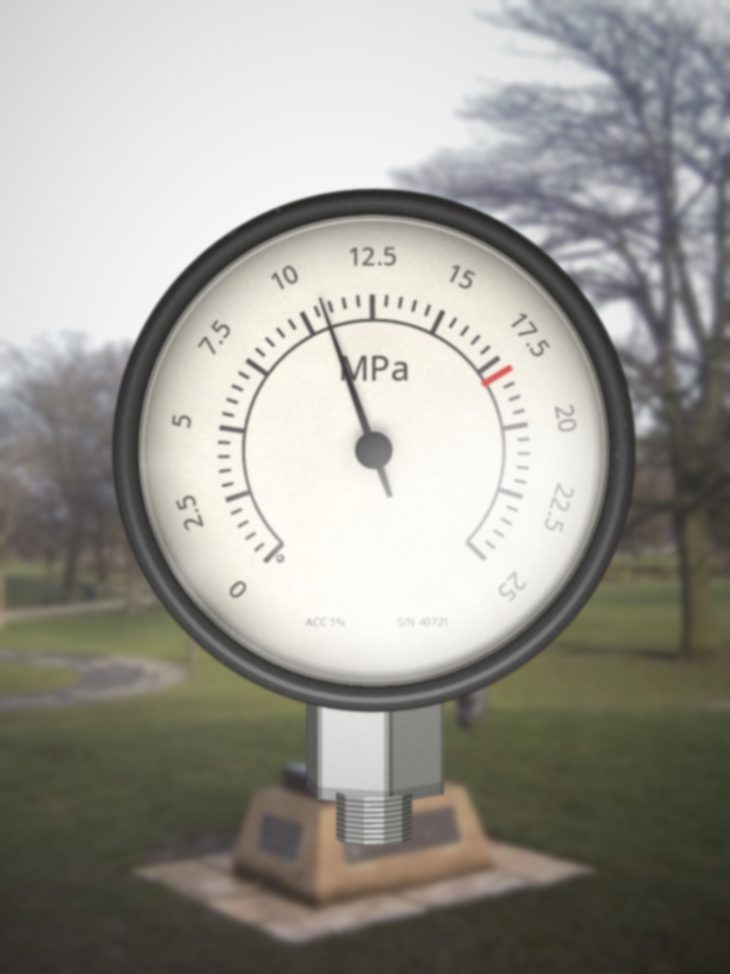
10.75 MPa
